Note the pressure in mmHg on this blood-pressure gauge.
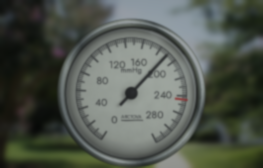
190 mmHg
